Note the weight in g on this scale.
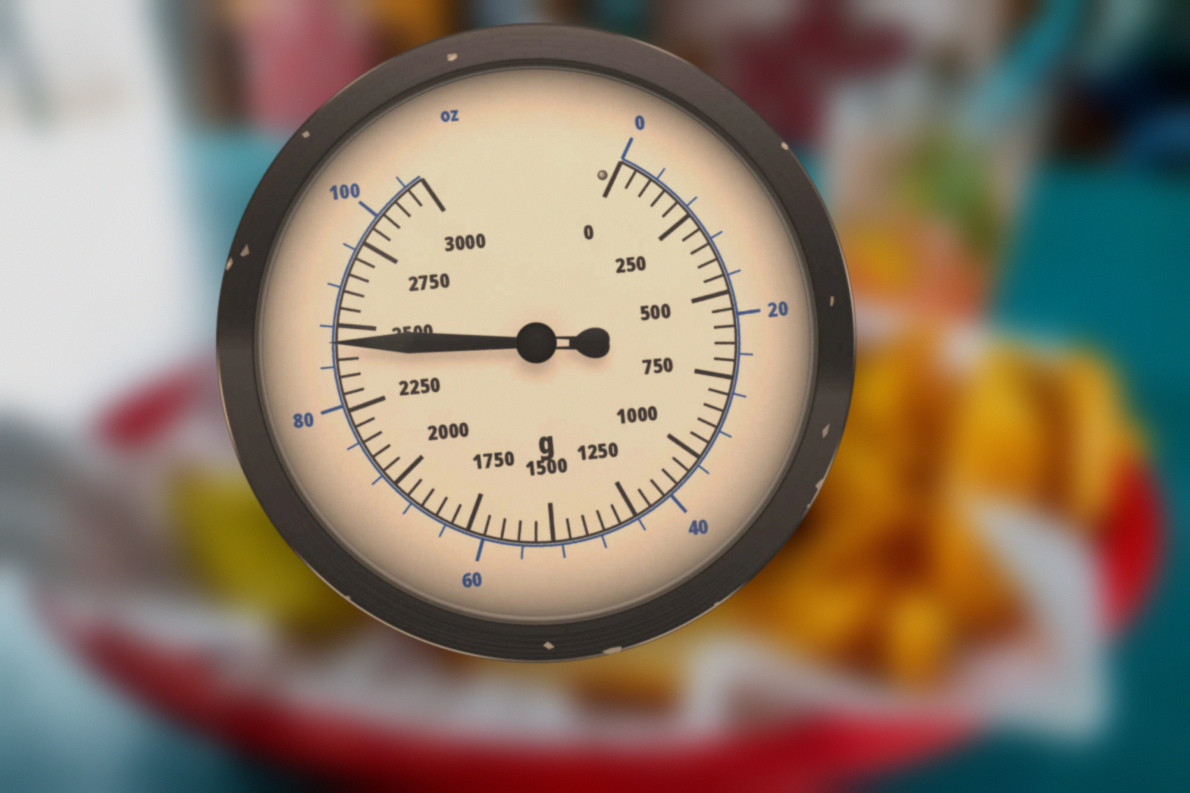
2450 g
